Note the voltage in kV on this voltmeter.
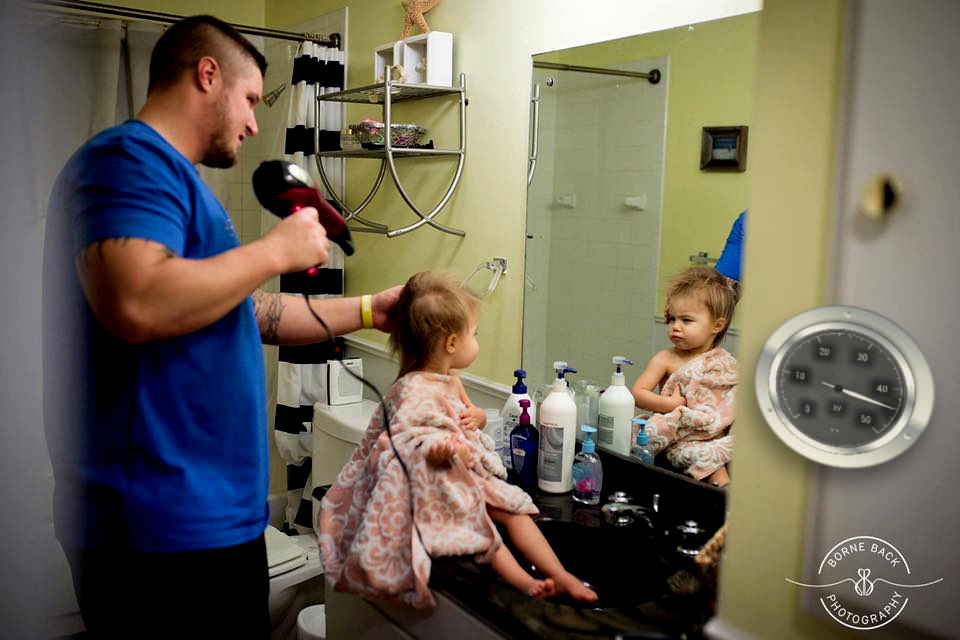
44 kV
